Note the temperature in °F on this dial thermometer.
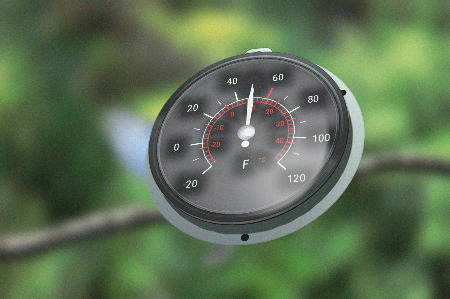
50 °F
